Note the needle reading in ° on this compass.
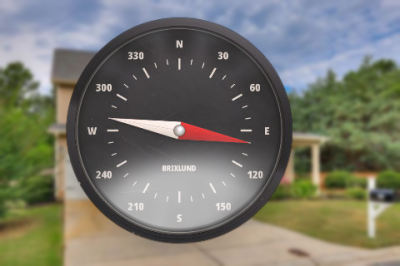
100 °
